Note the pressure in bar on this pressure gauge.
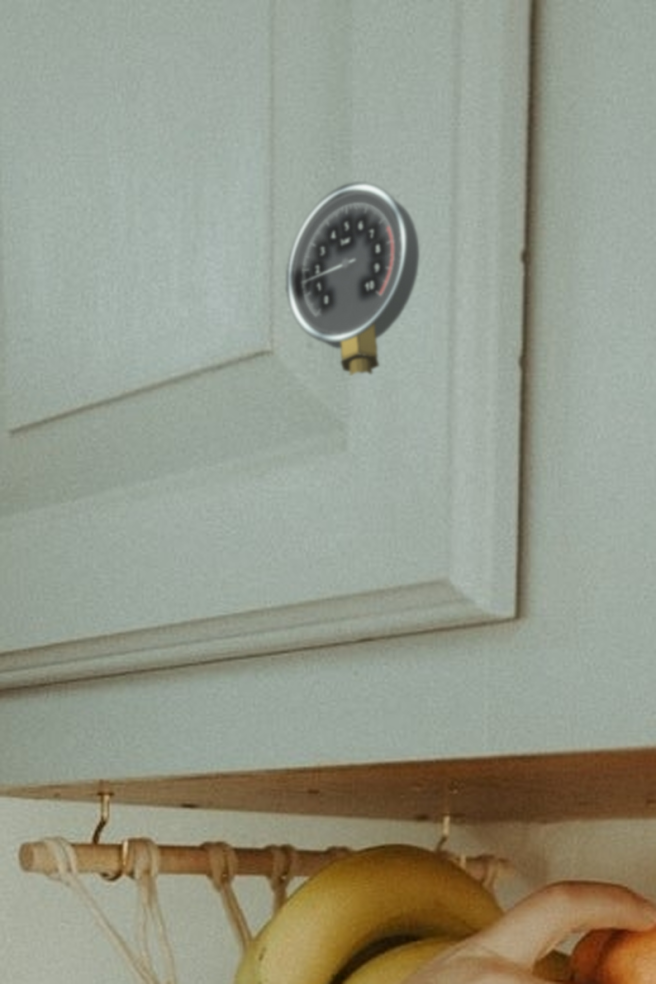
1.5 bar
